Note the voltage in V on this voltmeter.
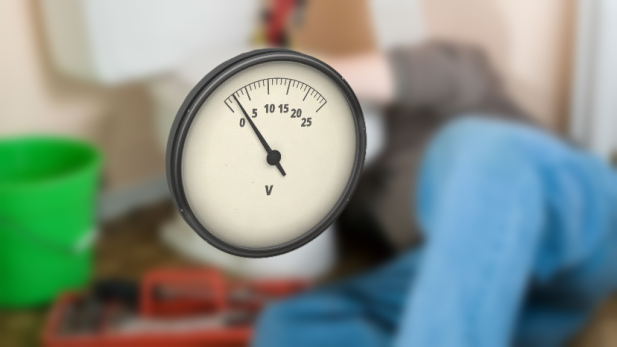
2 V
